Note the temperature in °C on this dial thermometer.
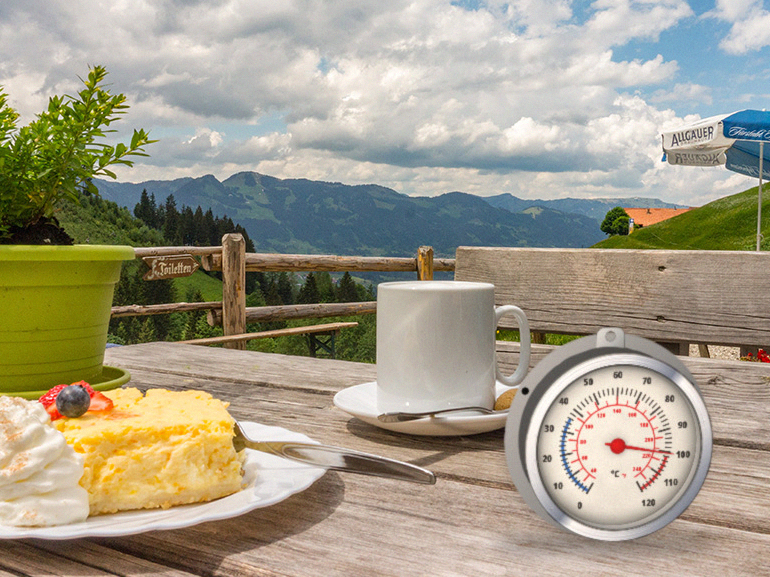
100 °C
